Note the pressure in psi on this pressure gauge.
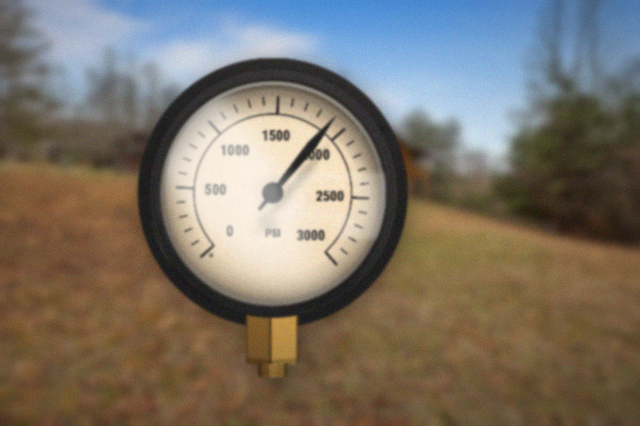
1900 psi
